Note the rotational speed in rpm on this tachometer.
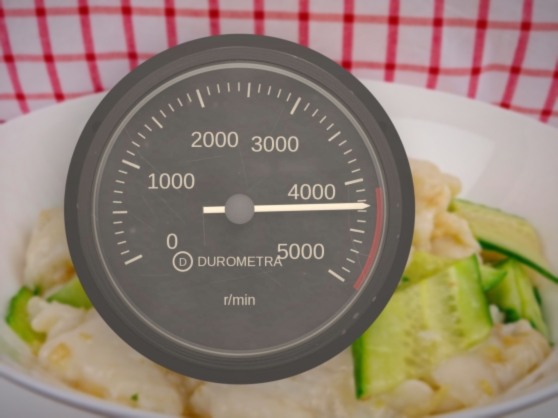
4250 rpm
